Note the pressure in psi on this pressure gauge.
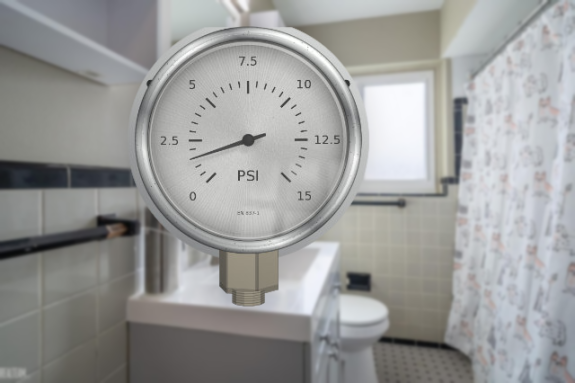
1.5 psi
